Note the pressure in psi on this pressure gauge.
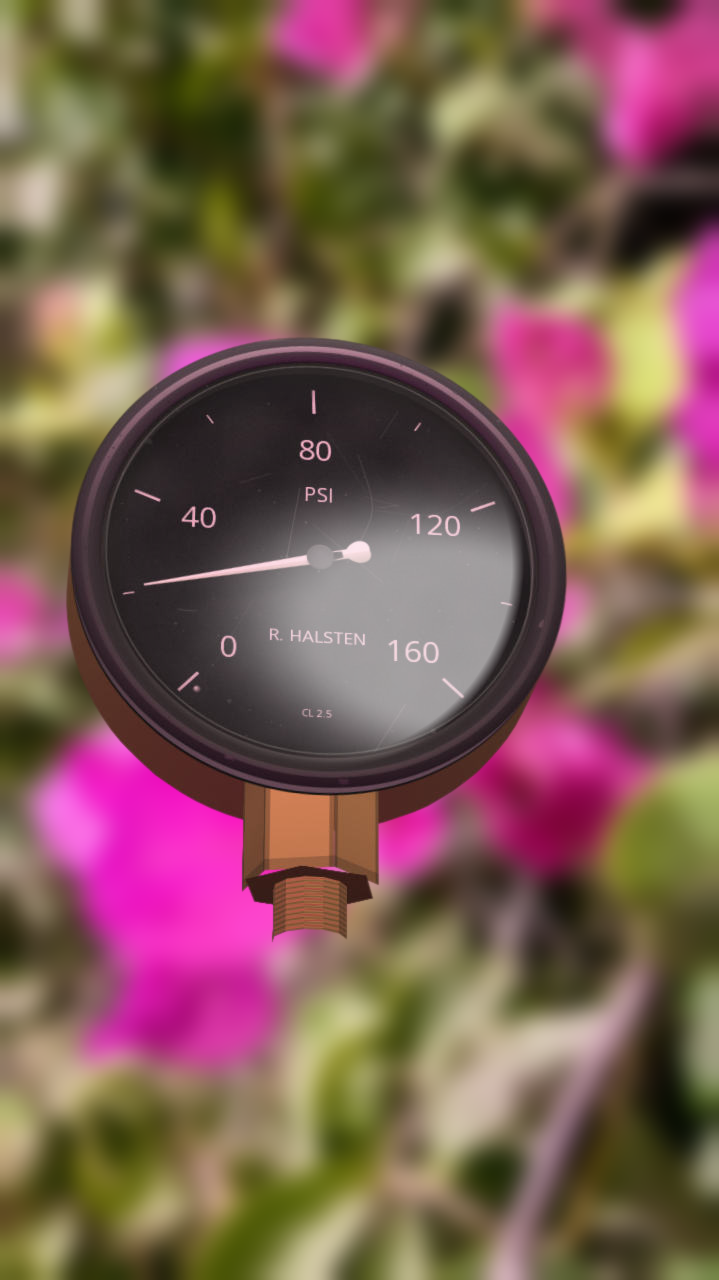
20 psi
